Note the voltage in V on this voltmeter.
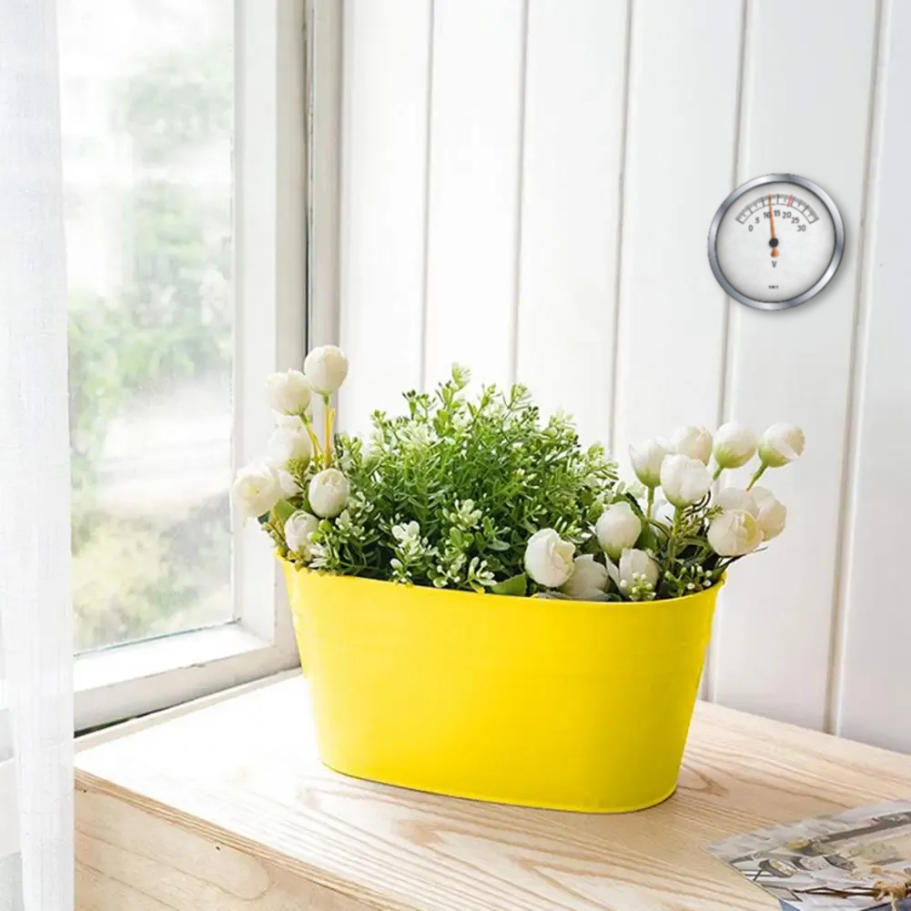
12.5 V
